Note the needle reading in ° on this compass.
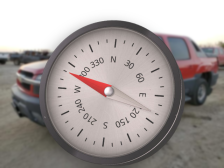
290 °
